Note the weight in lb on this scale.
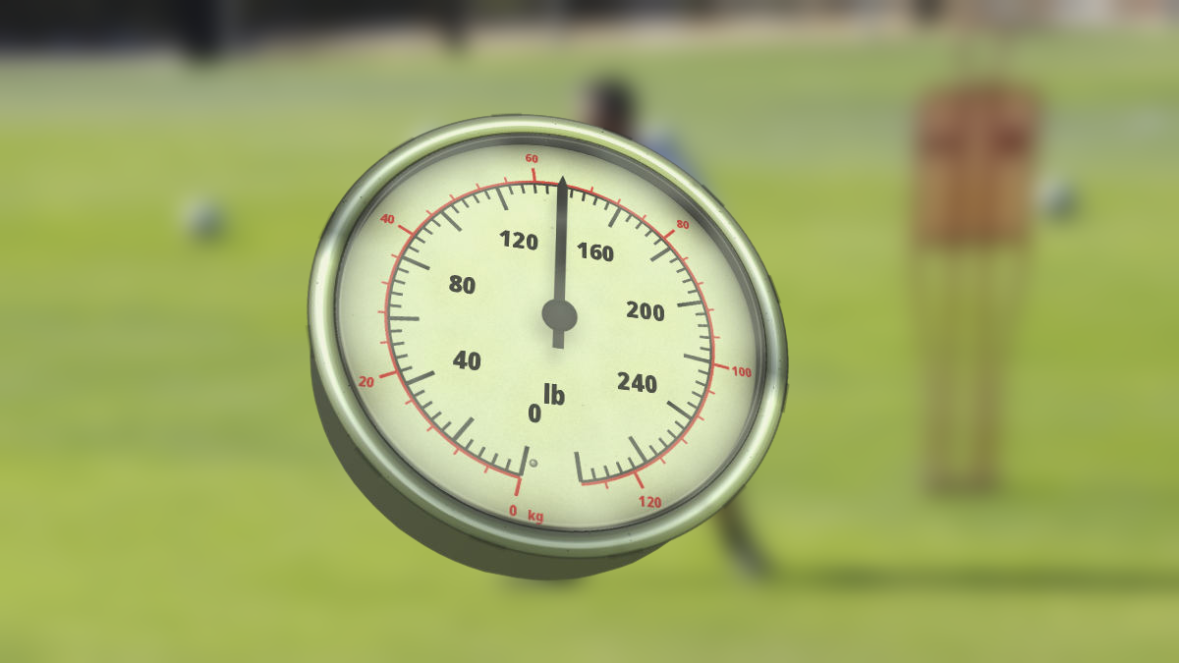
140 lb
